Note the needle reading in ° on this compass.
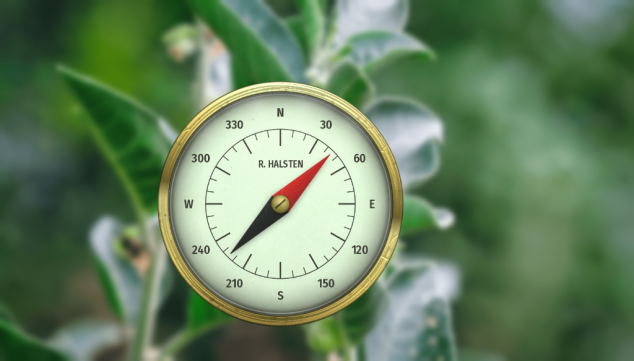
45 °
